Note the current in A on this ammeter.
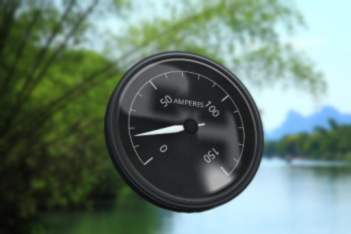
15 A
